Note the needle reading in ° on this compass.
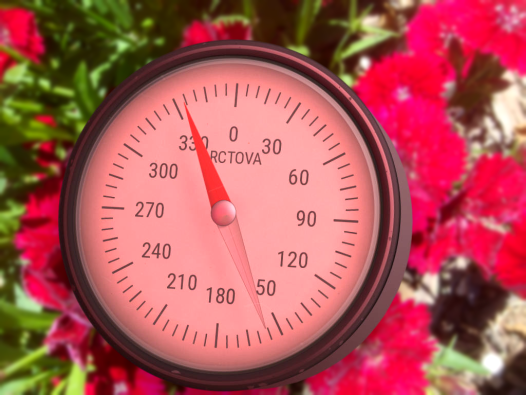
335 °
